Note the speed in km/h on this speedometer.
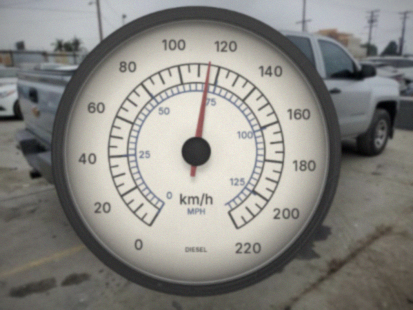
115 km/h
